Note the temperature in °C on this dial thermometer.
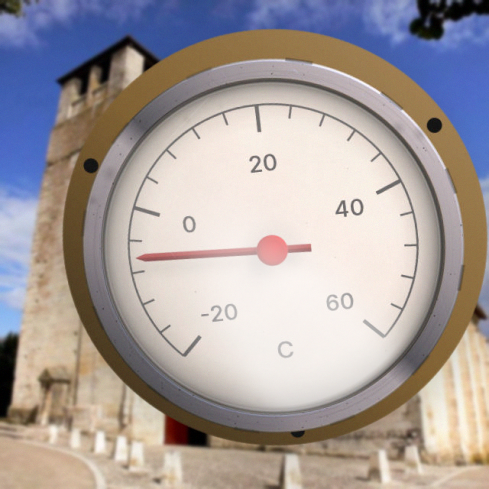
-6 °C
